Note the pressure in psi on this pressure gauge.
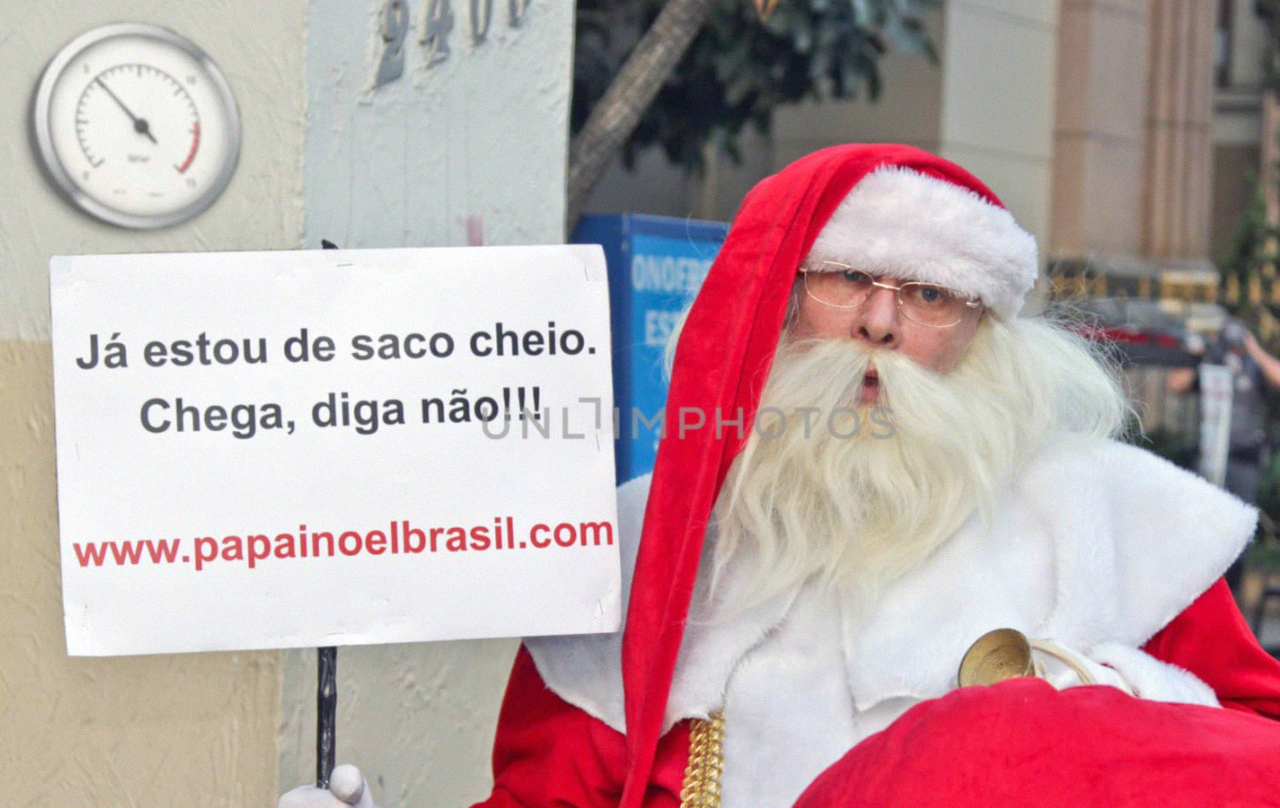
5 psi
